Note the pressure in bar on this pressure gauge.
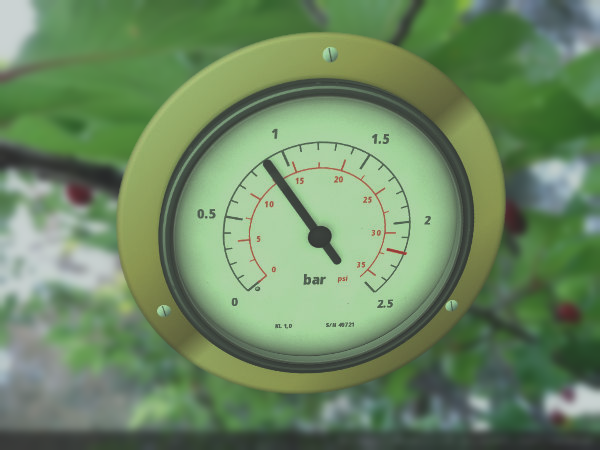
0.9 bar
